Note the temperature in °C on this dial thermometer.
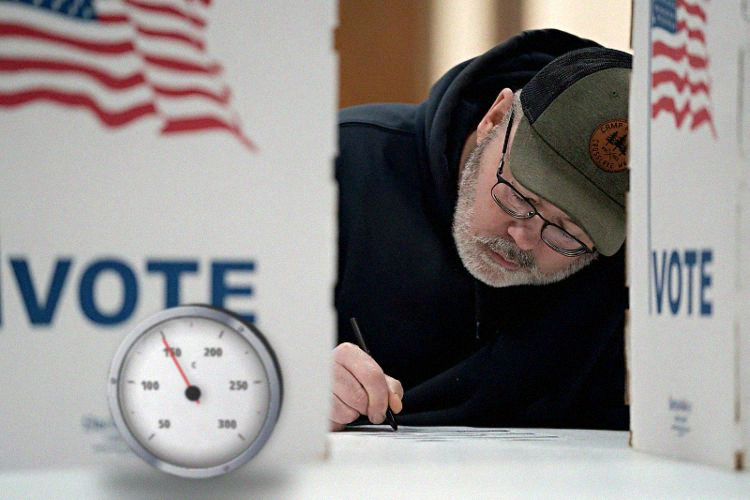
150 °C
